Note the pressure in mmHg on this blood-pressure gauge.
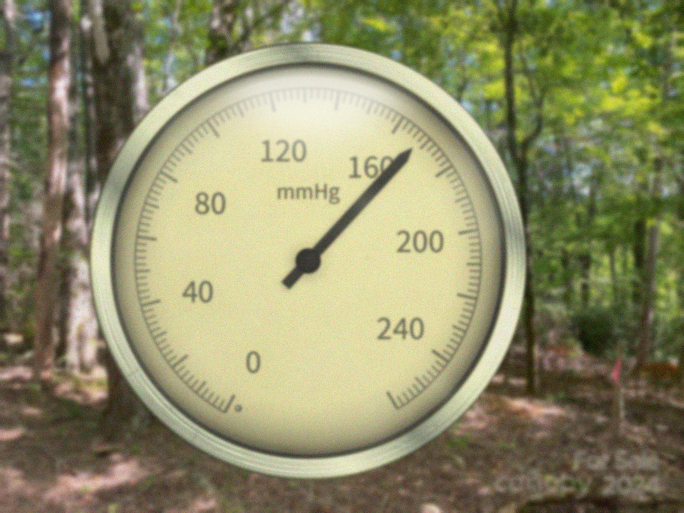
168 mmHg
